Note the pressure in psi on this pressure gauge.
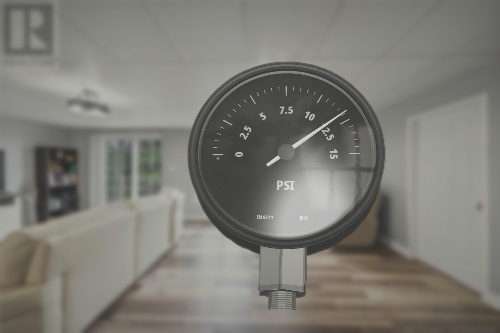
12 psi
